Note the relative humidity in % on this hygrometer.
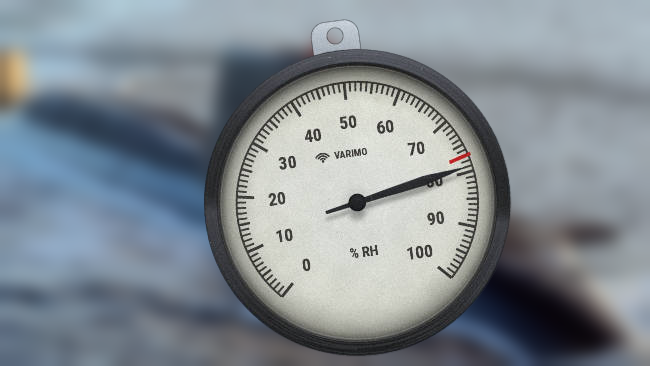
79 %
